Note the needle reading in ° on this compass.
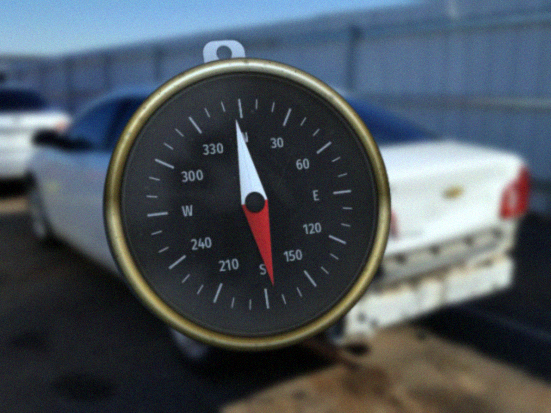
175 °
